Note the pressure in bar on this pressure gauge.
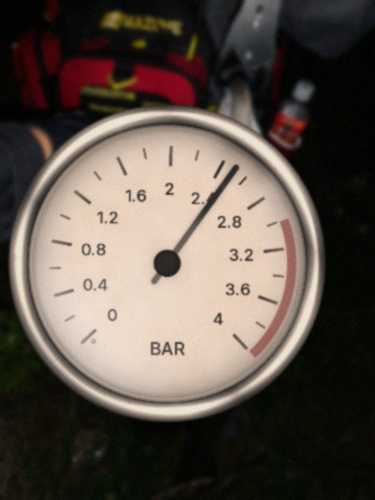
2.5 bar
